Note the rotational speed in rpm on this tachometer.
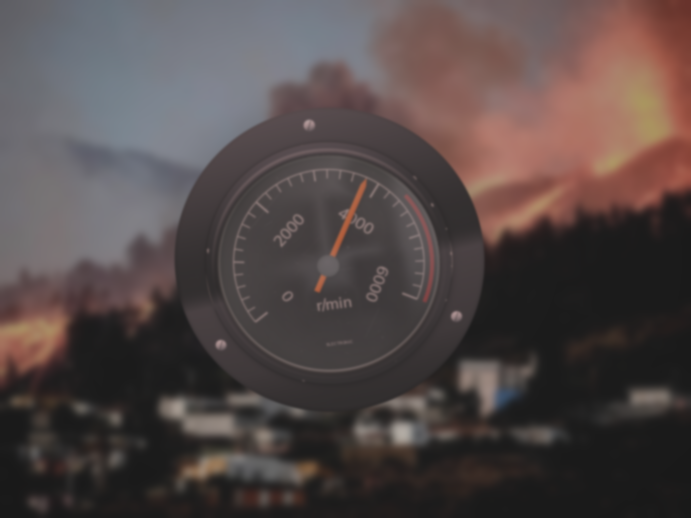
3800 rpm
